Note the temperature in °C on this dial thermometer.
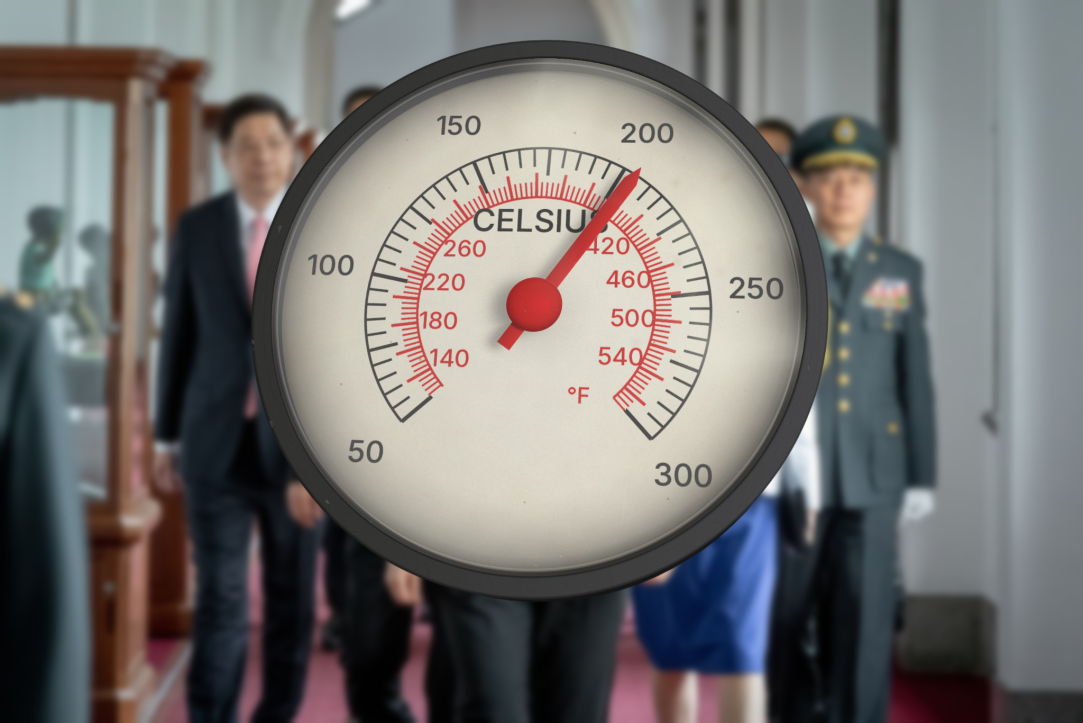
205 °C
